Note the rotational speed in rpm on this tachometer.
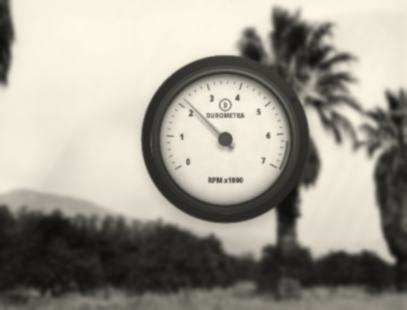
2200 rpm
